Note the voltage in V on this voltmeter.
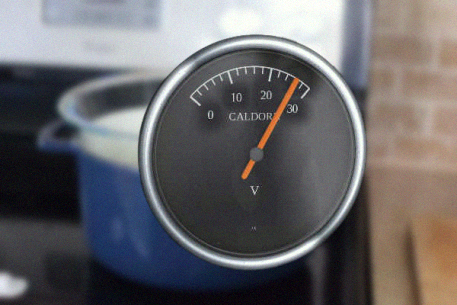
26 V
